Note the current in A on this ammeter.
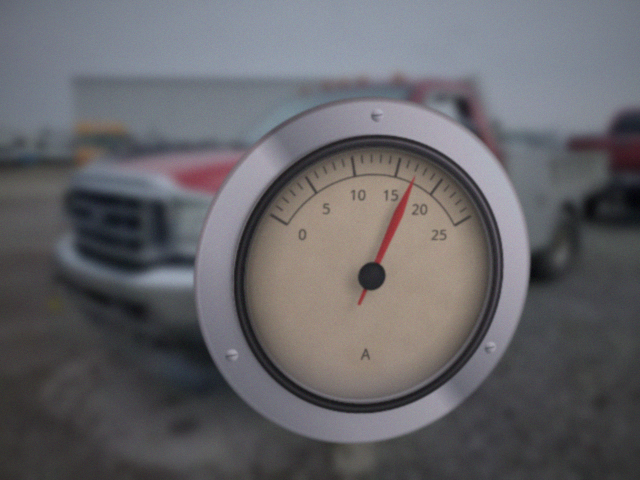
17 A
